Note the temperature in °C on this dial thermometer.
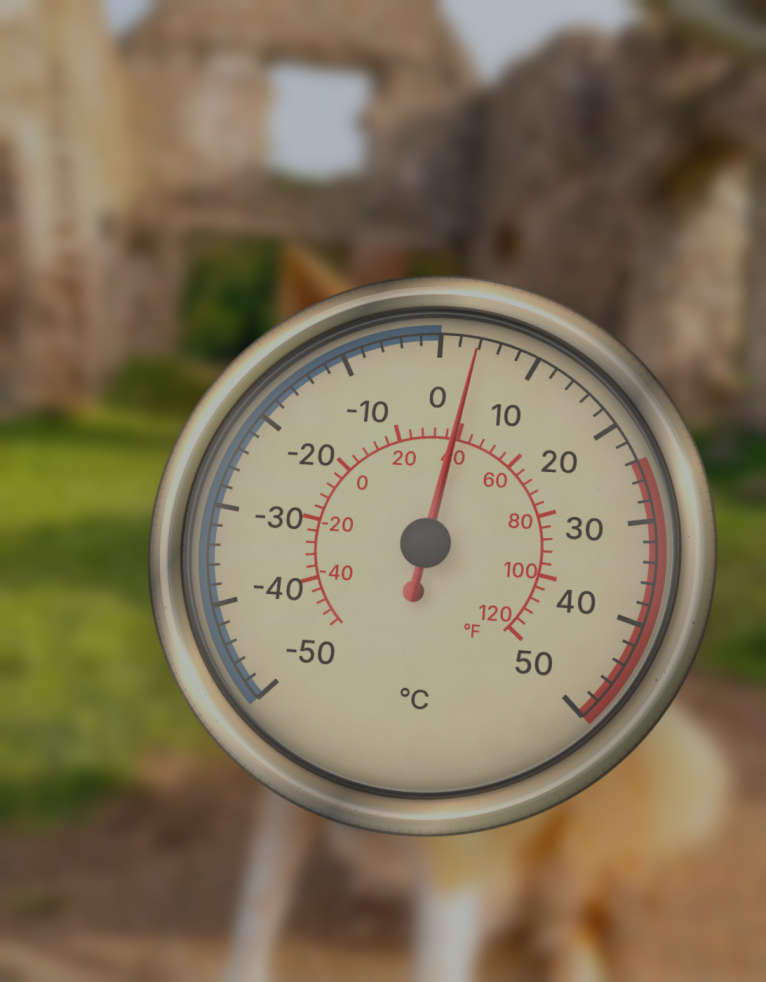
4 °C
